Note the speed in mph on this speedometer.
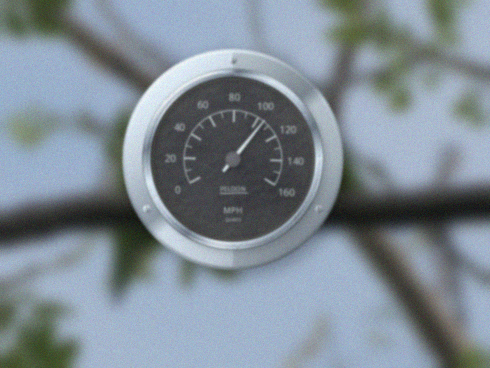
105 mph
